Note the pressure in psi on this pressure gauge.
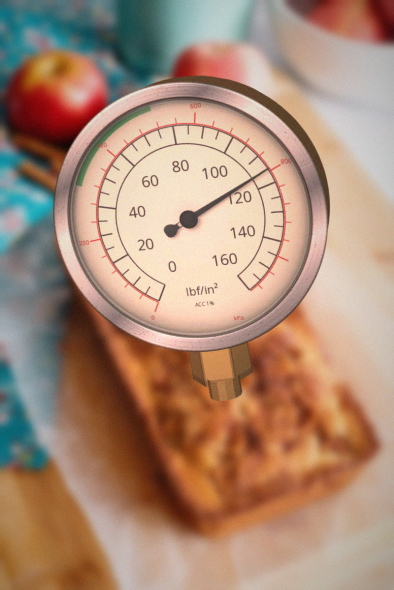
115 psi
